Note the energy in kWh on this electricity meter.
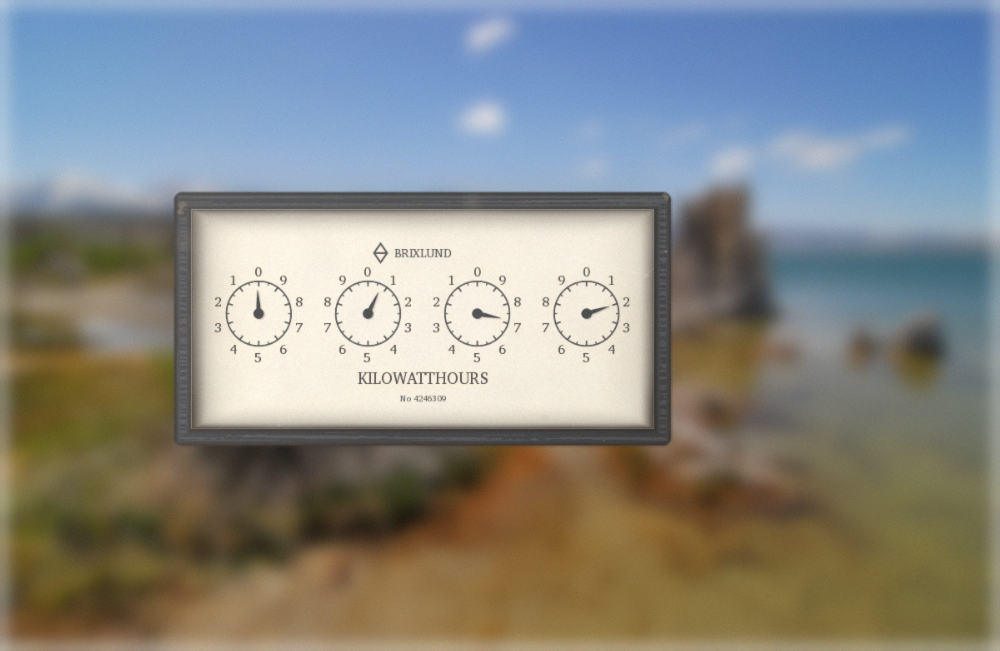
72 kWh
